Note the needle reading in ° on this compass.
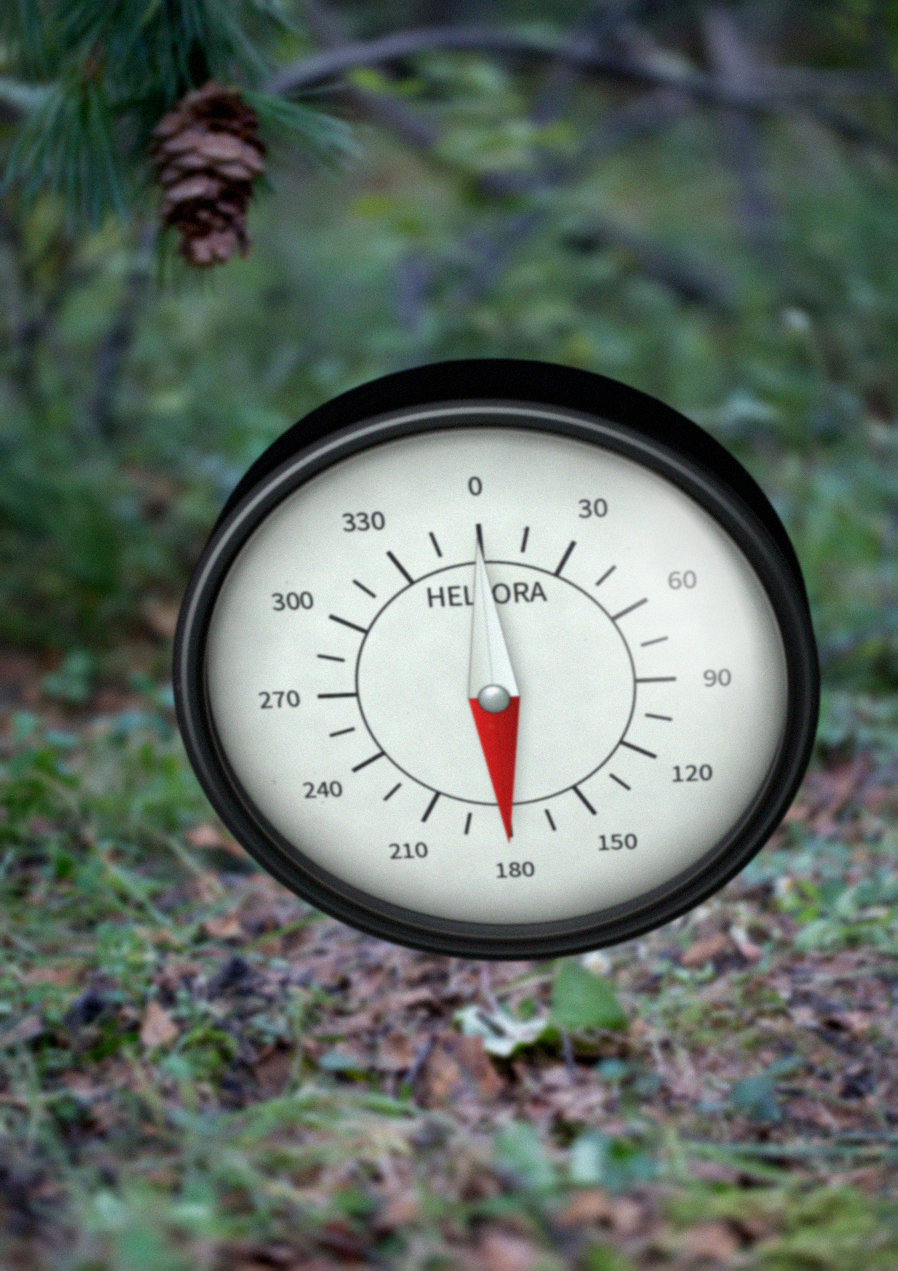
180 °
